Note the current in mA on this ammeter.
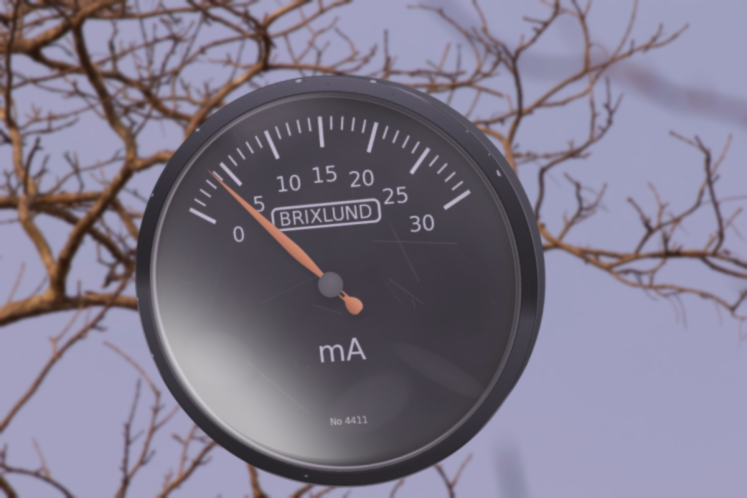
4 mA
